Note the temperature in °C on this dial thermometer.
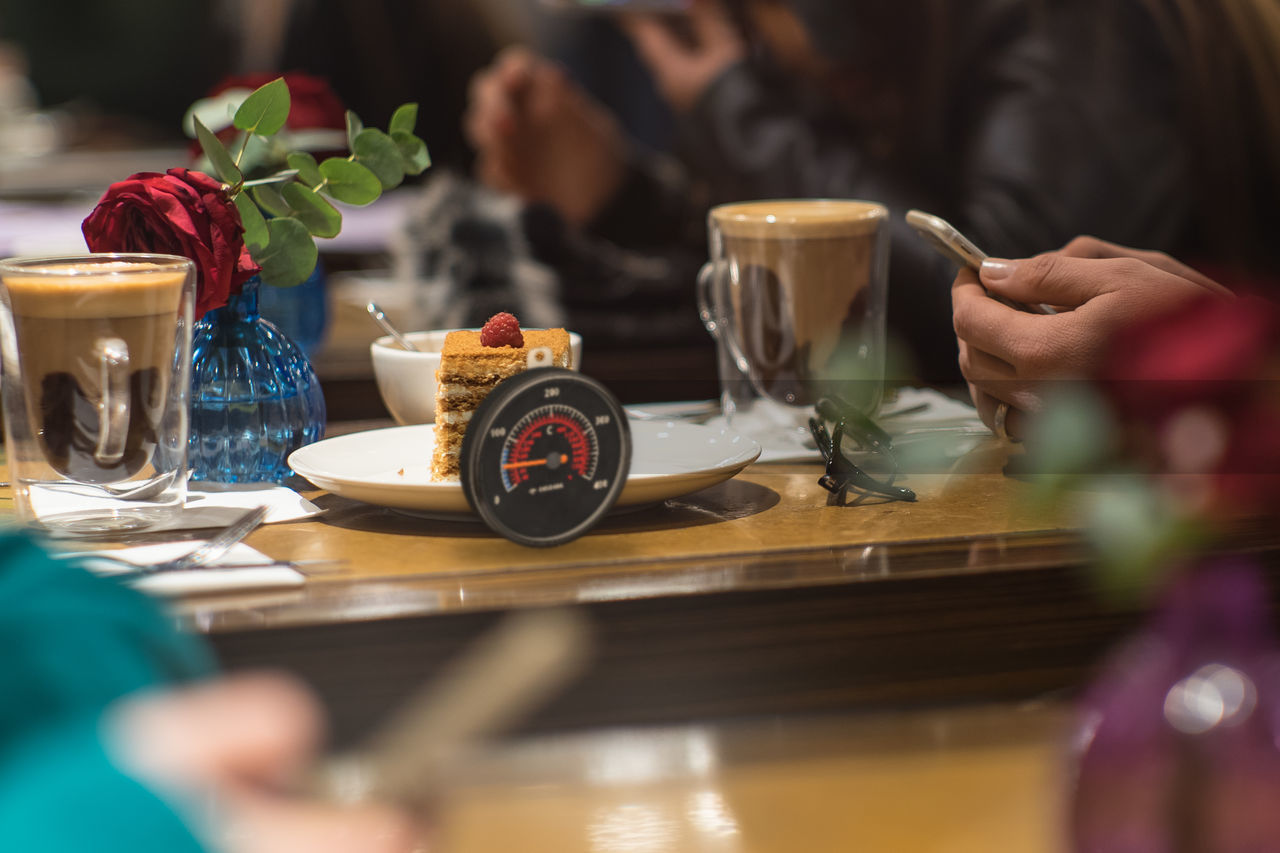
50 °C
